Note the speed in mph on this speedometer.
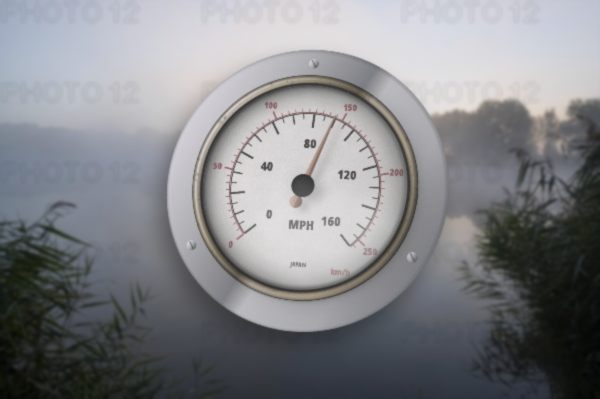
90 mph
